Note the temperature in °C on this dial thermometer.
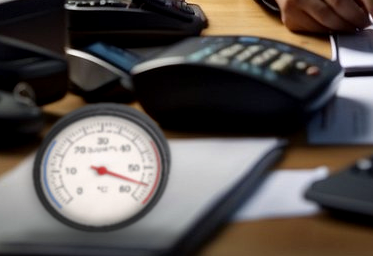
55 °C
